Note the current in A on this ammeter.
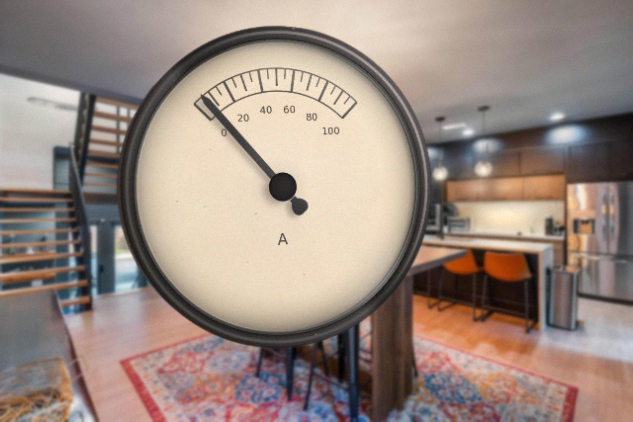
5 A
